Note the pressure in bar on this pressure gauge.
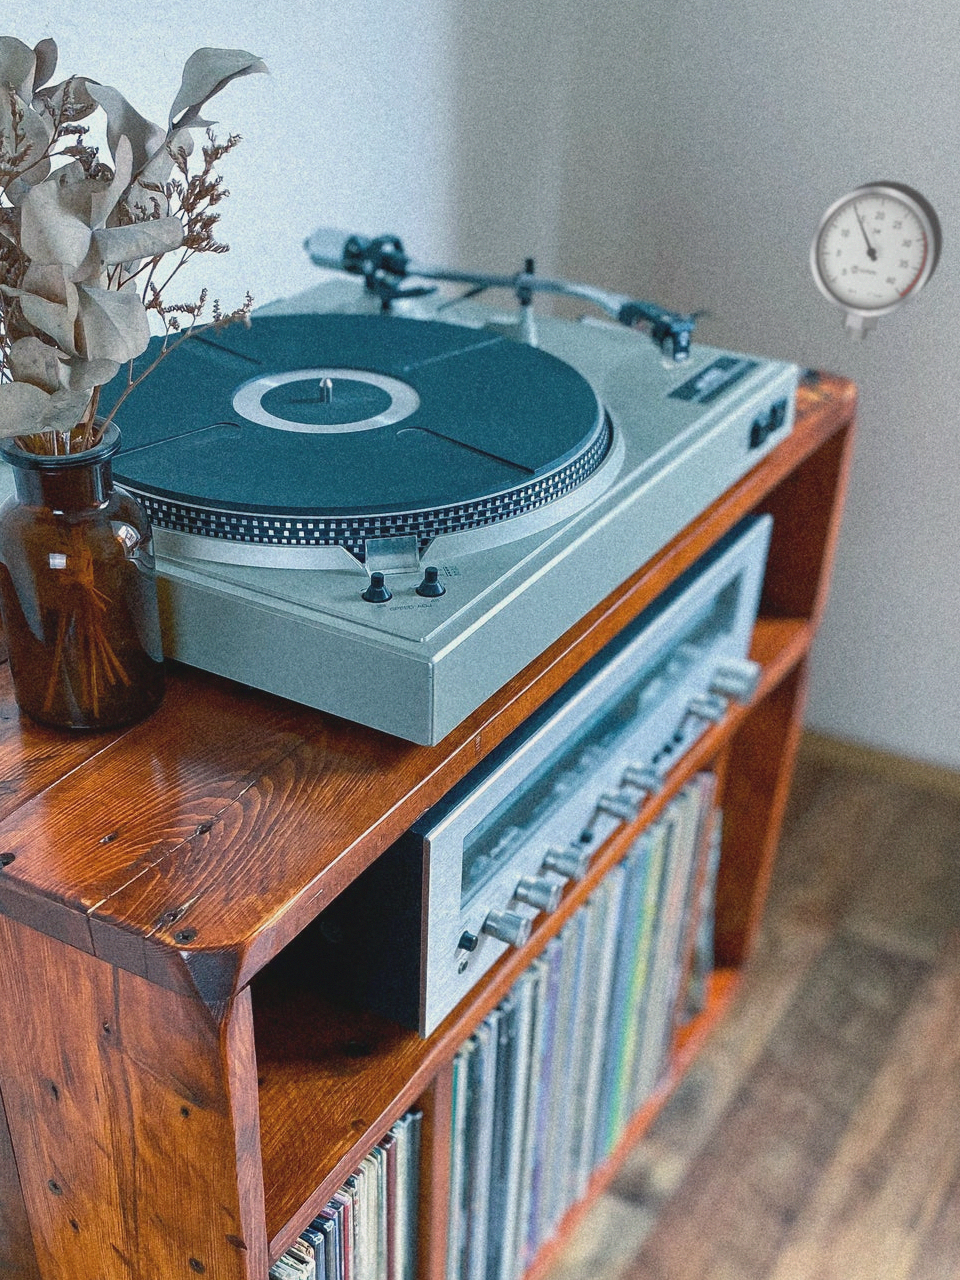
15 bar
